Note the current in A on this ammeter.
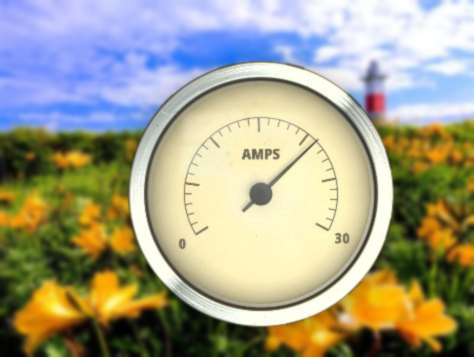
21 A
